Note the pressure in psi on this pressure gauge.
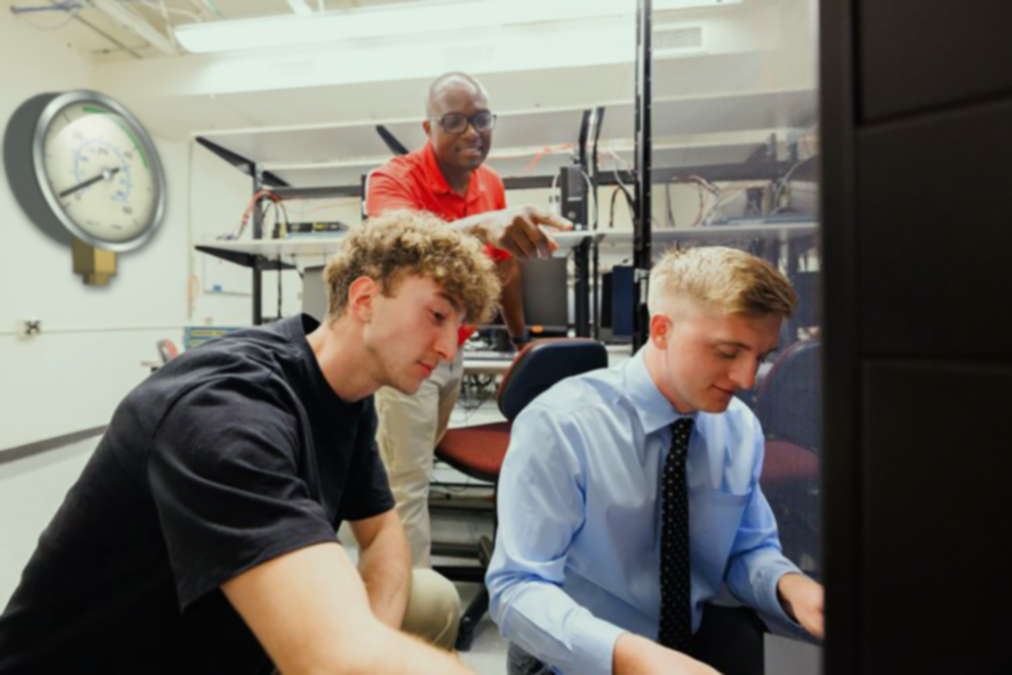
2.5 psi
